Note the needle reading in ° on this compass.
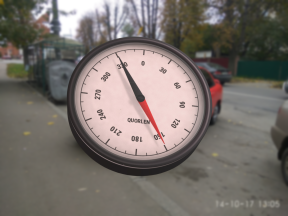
150 °
